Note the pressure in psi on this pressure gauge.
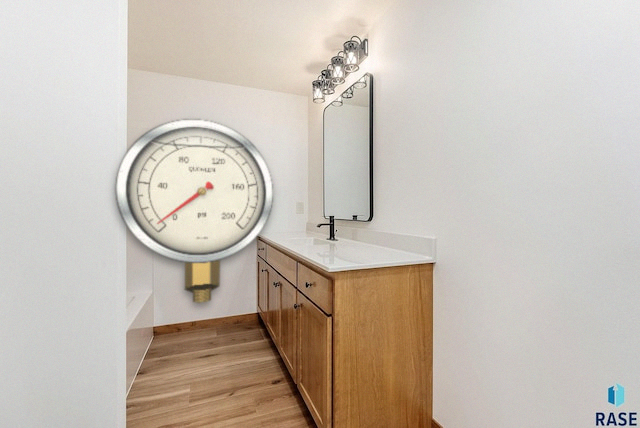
5 psi
